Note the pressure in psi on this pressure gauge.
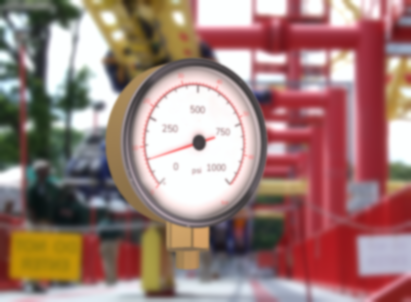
100 psi
